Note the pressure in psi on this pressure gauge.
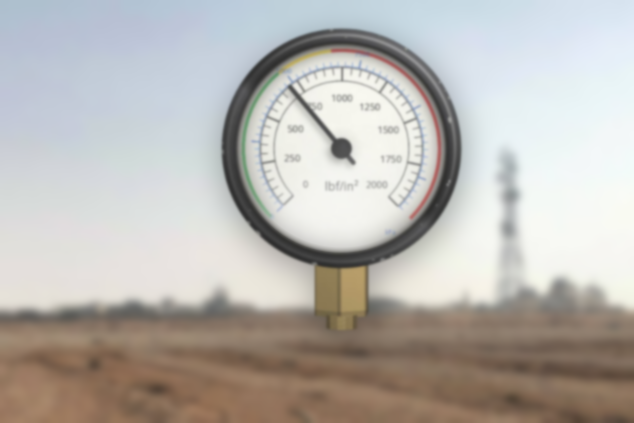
700 psi
